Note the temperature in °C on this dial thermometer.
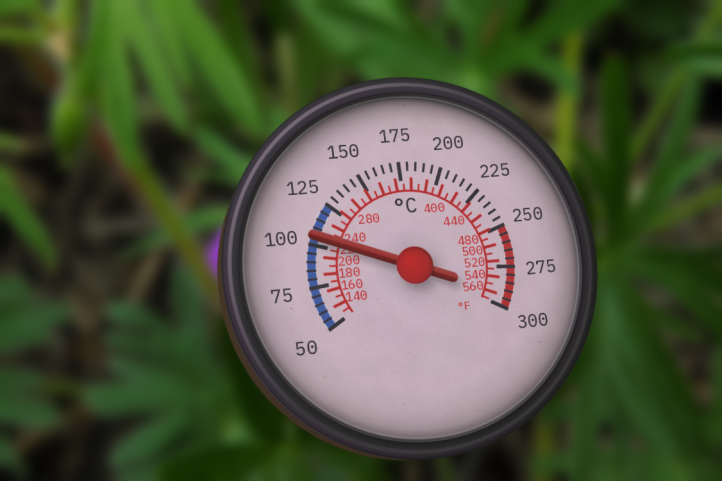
105 °C
